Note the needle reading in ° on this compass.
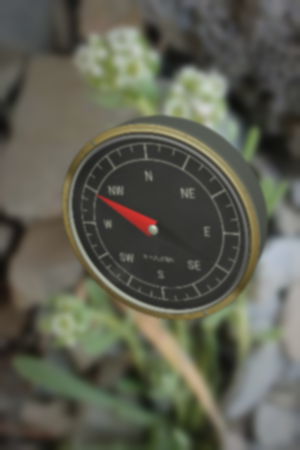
300 °
